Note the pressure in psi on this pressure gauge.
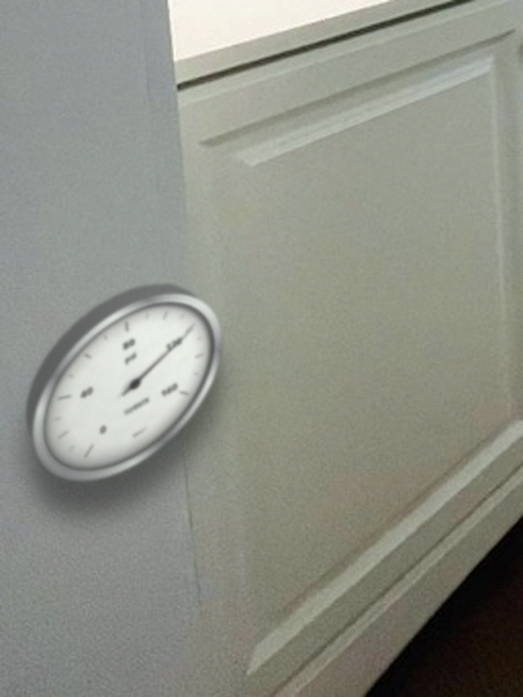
120 psi
